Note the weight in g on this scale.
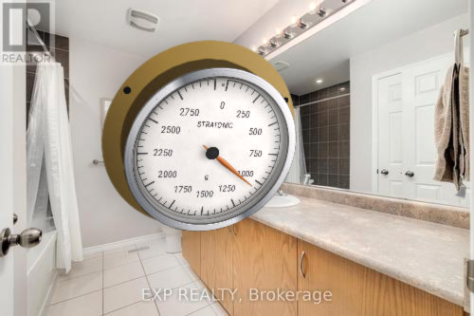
1050 g
